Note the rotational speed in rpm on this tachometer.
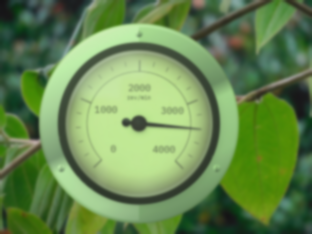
3400 rpm
